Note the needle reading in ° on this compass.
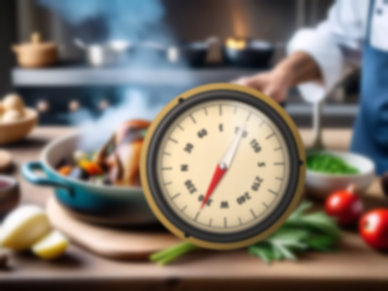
300 °
